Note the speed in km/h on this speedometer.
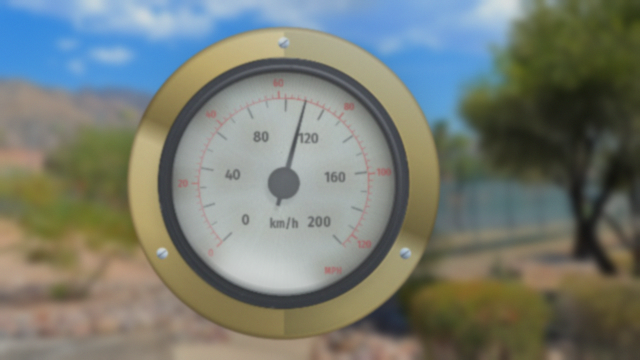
110 km/h
